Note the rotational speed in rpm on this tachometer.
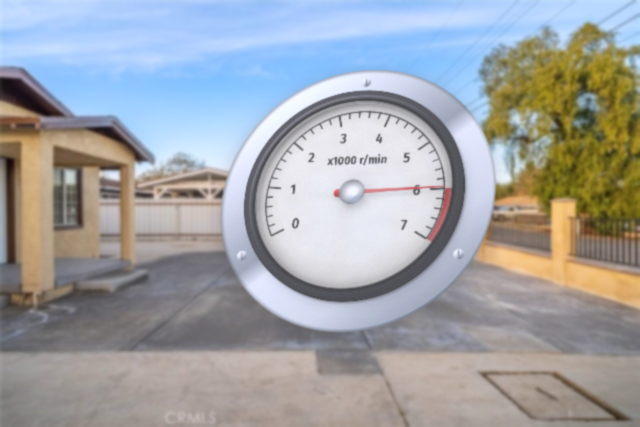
6000 rpm
